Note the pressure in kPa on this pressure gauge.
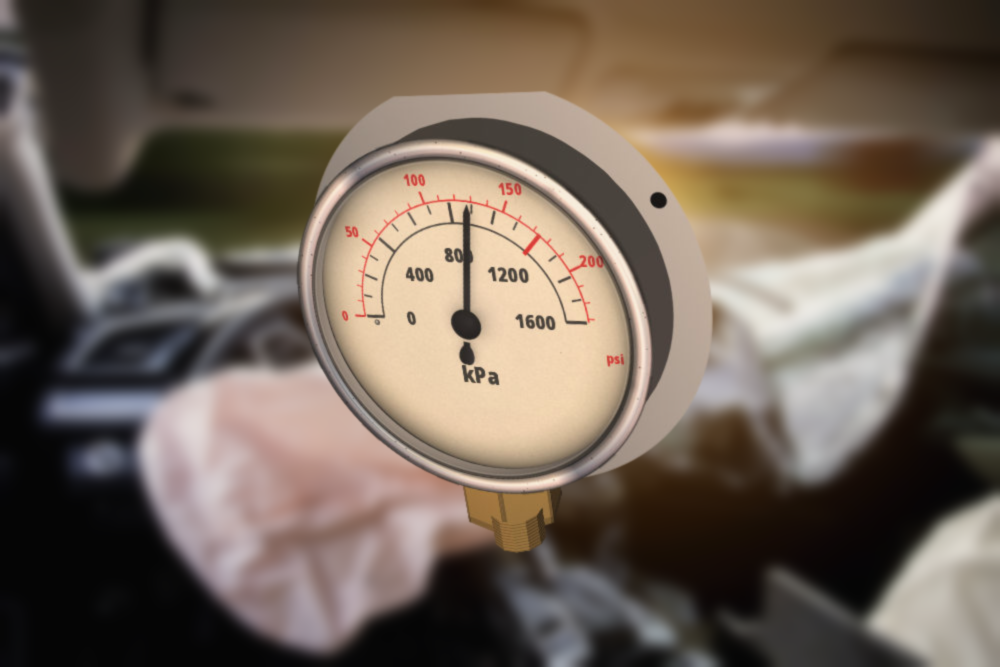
900 kPa
